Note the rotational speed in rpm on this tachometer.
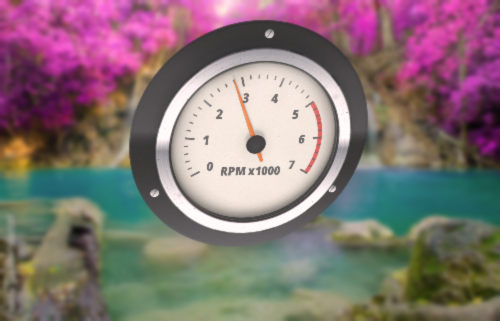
2800 rpm
